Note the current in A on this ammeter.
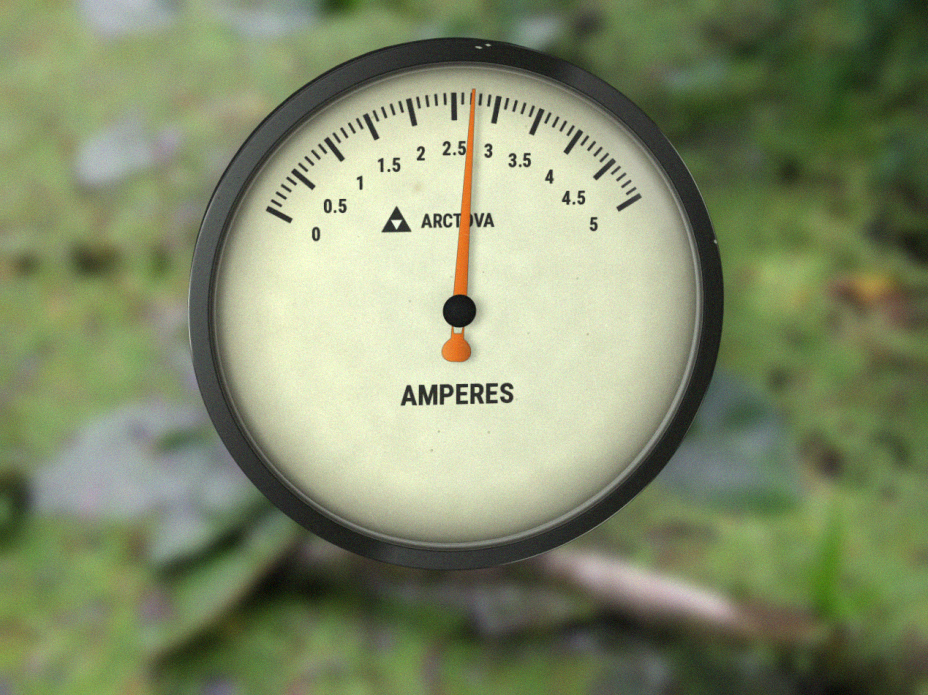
2.7 A
